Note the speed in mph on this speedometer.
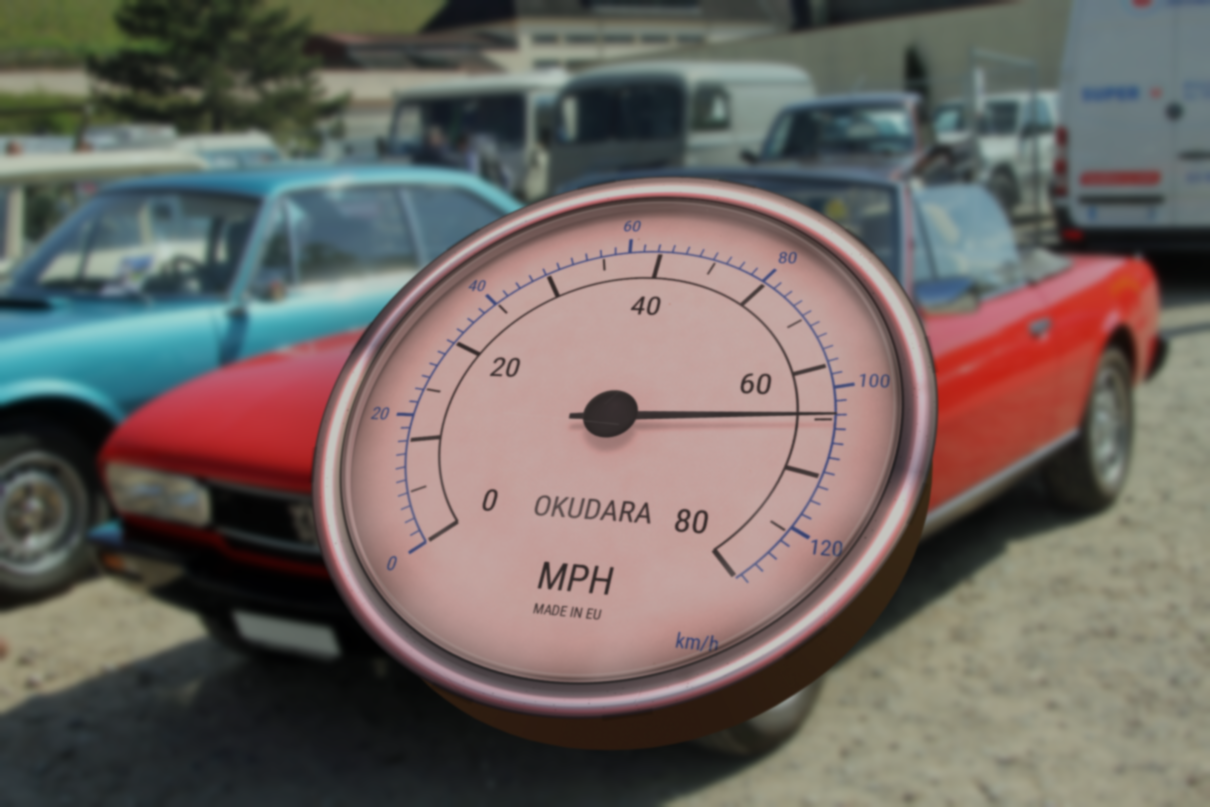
65 mph
